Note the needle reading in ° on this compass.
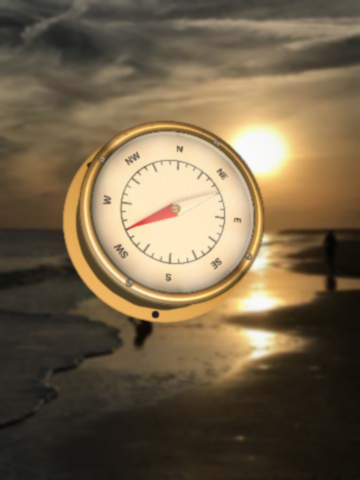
240 °
